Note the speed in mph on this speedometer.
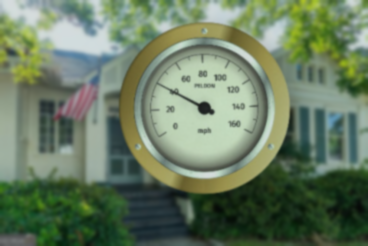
40 mph
